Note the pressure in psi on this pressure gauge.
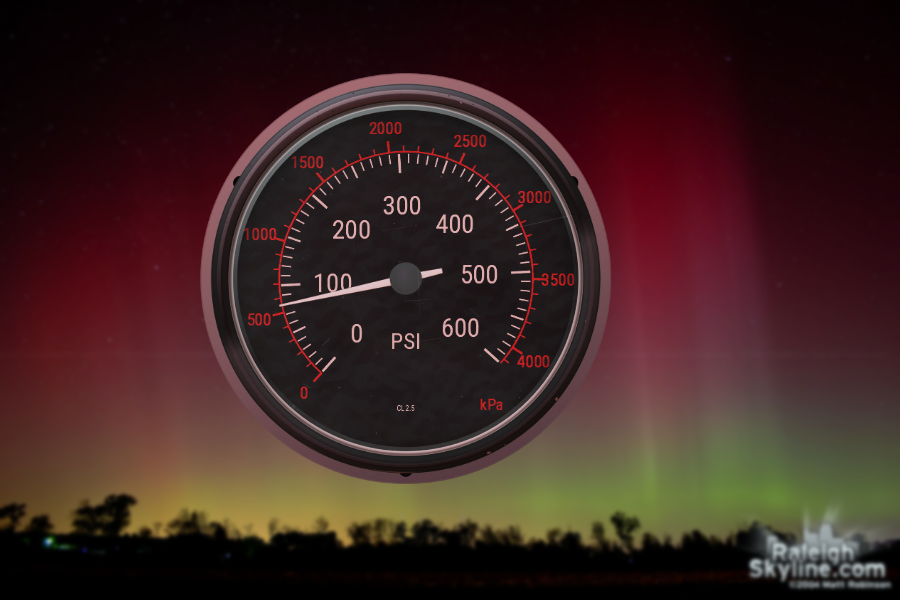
80 psi
